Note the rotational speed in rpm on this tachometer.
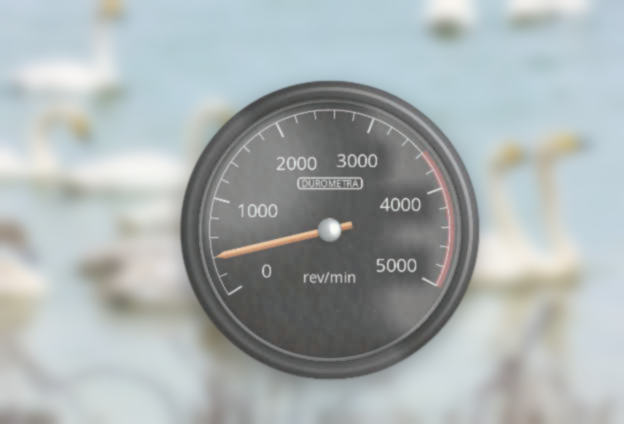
400 rpm
